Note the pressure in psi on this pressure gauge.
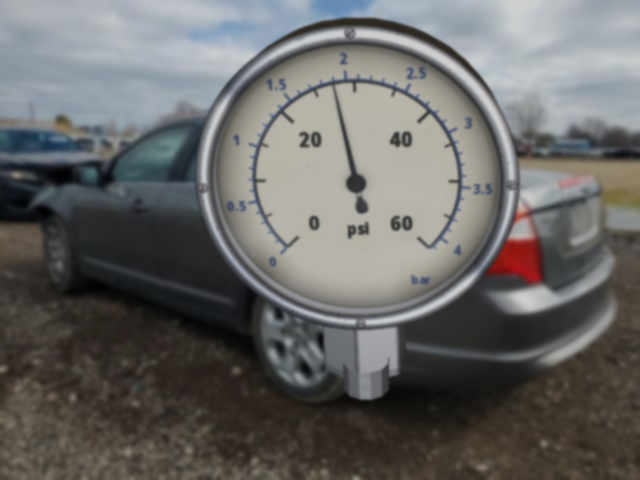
27.5 psi
